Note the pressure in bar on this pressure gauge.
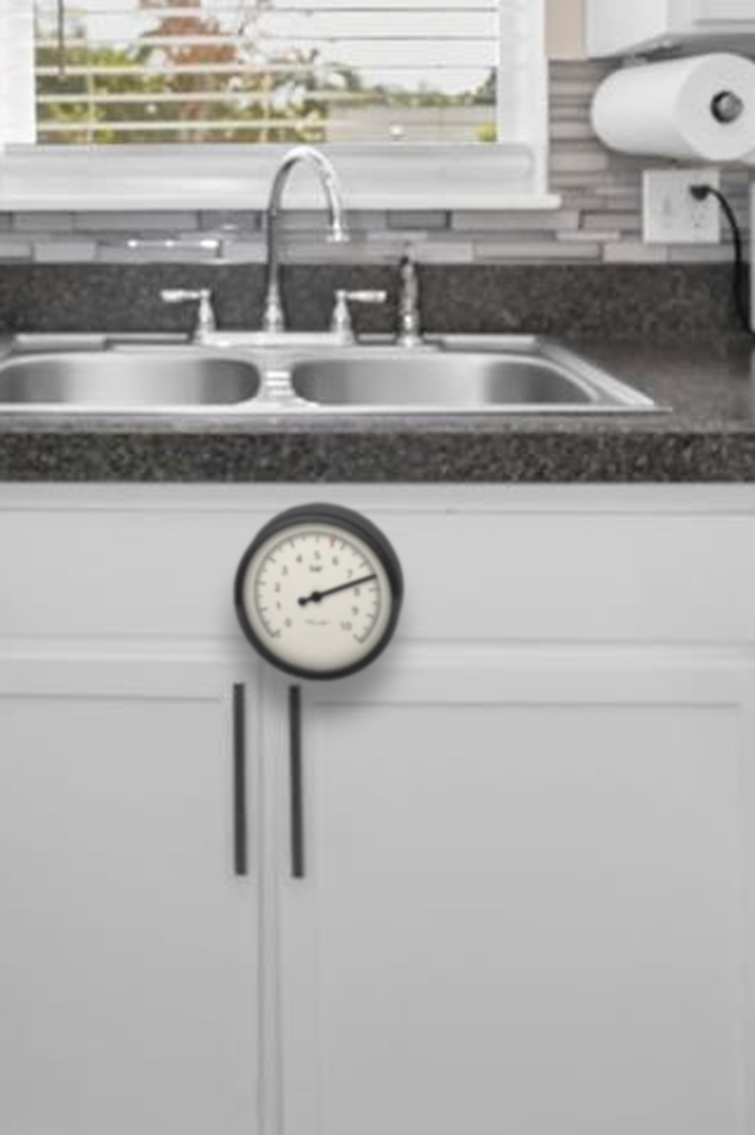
7.5 bar
